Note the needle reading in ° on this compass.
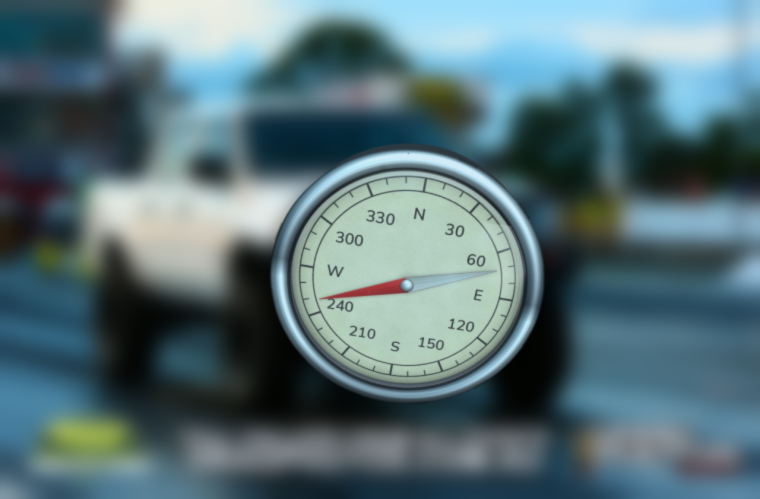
250 °
